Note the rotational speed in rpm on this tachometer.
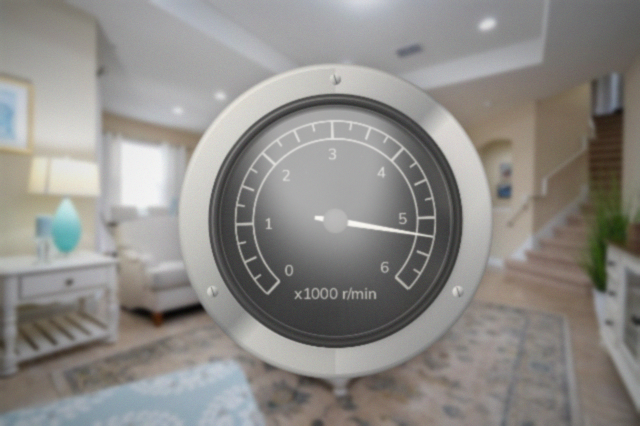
5250 rpm
